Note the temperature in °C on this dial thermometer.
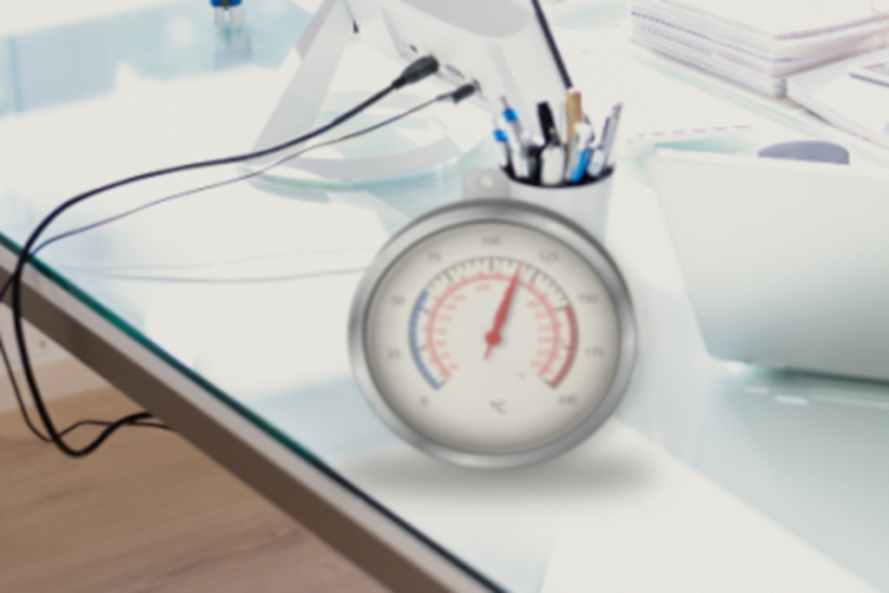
115 °C
